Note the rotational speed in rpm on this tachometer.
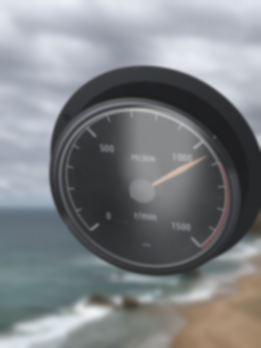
1050 rpm
